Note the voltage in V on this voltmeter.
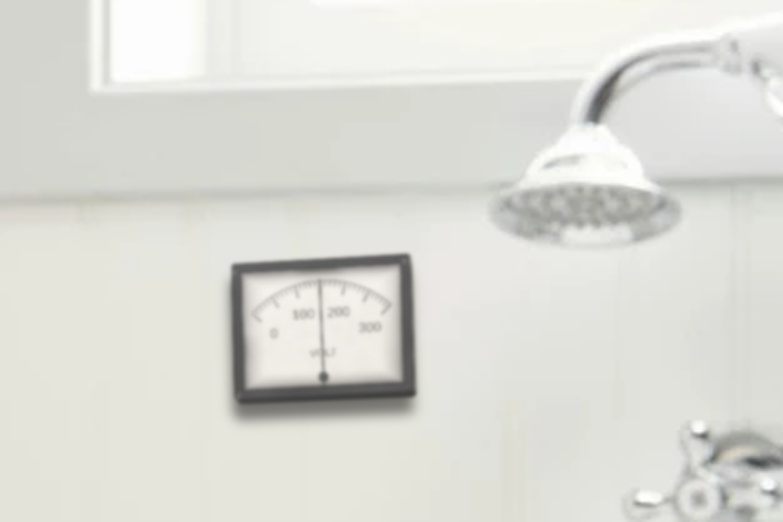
150 V
